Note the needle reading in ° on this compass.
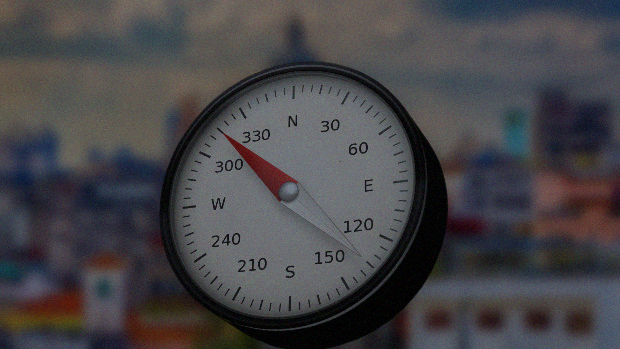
315 °
